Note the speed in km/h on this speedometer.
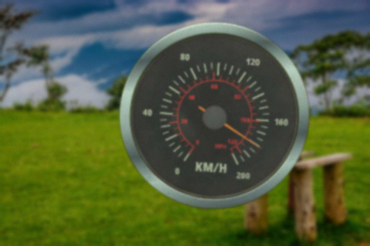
180 km/h
